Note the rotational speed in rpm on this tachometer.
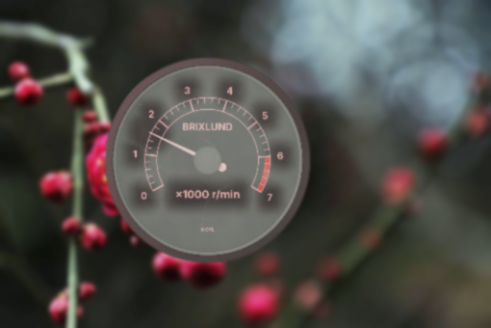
1600 rpm
